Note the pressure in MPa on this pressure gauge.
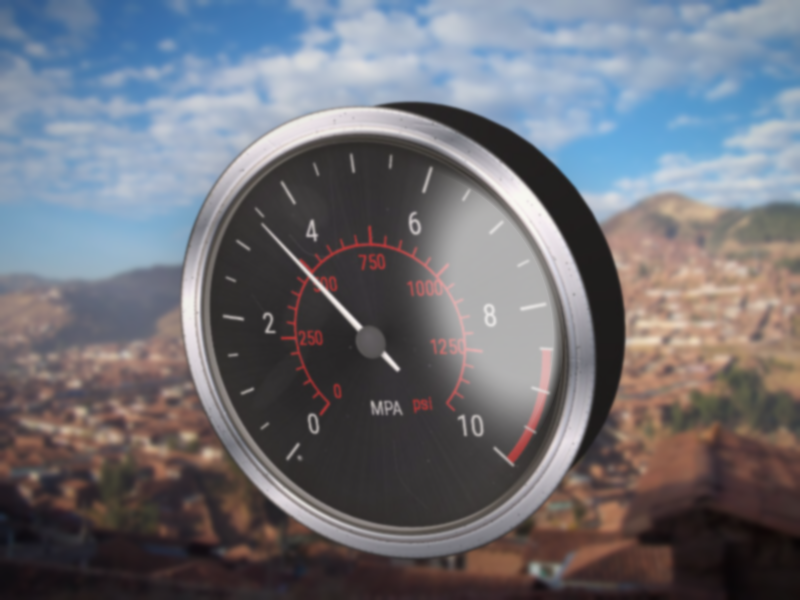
3.5 MPa
